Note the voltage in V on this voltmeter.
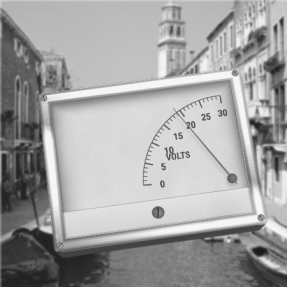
19 V
